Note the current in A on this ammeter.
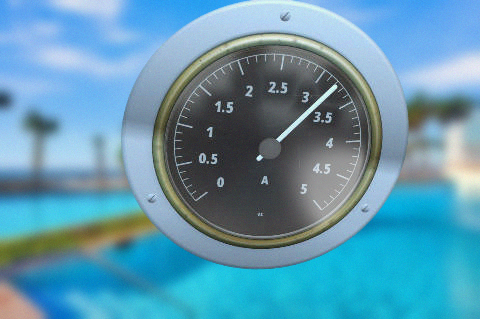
3.2 A
